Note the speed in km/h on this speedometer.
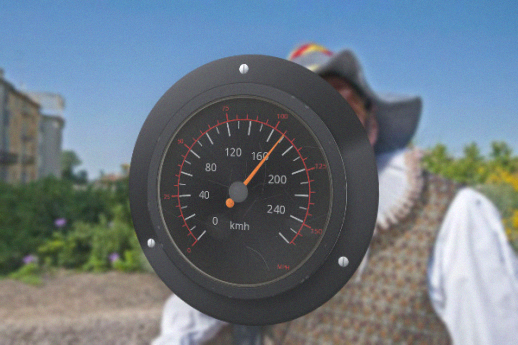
170 km/h
